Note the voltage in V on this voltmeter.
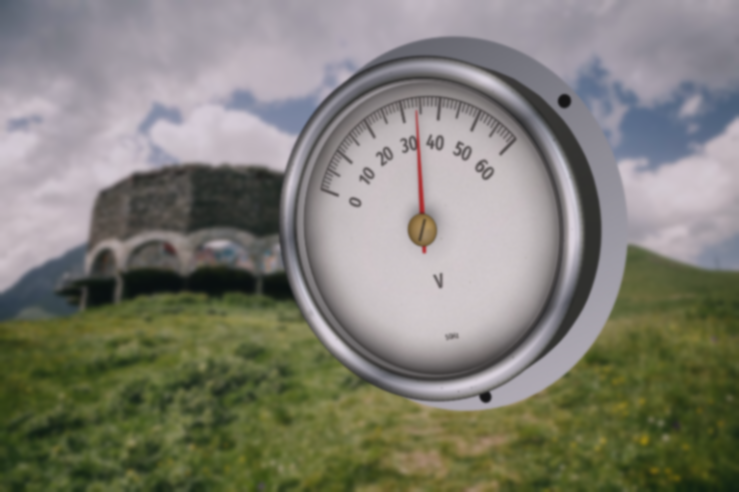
35 V
